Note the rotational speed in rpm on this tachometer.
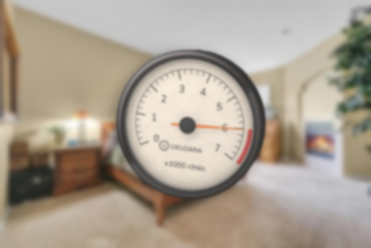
6000 rpm
